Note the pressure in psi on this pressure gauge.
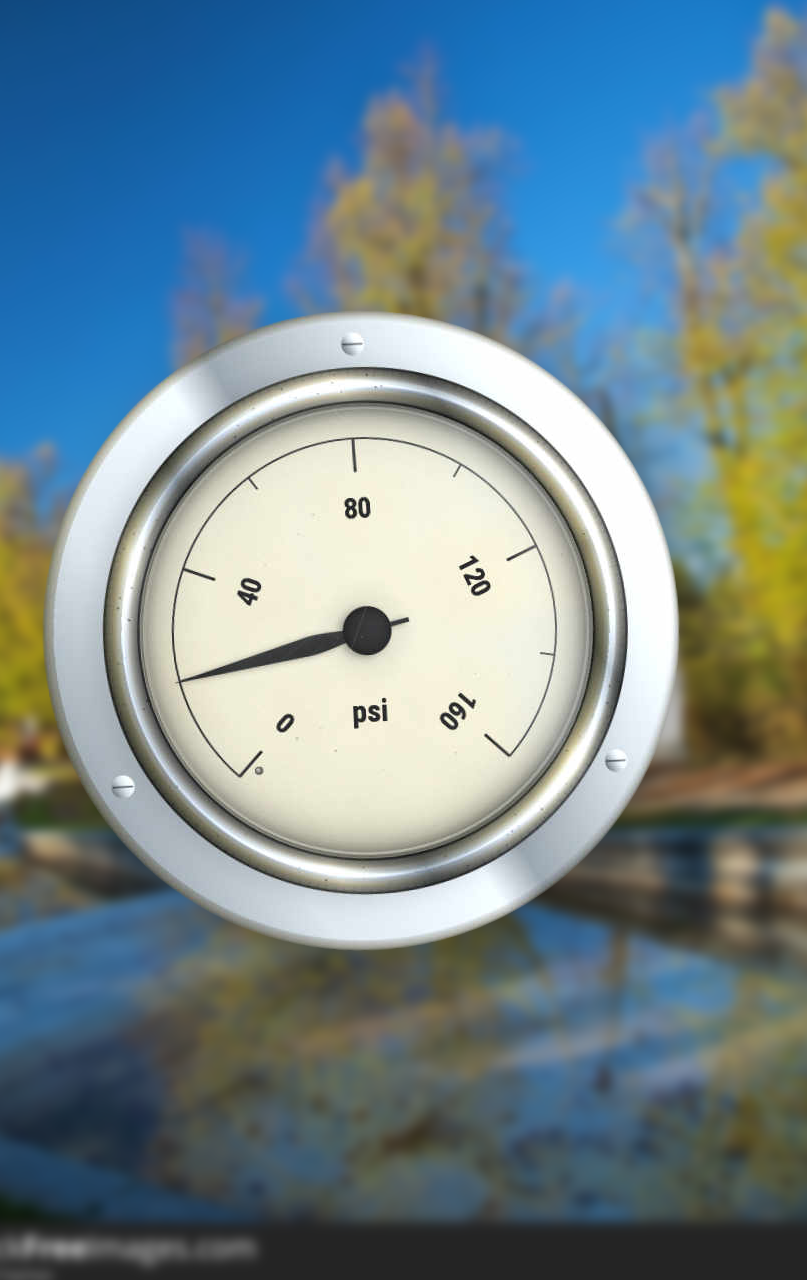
20 psi
